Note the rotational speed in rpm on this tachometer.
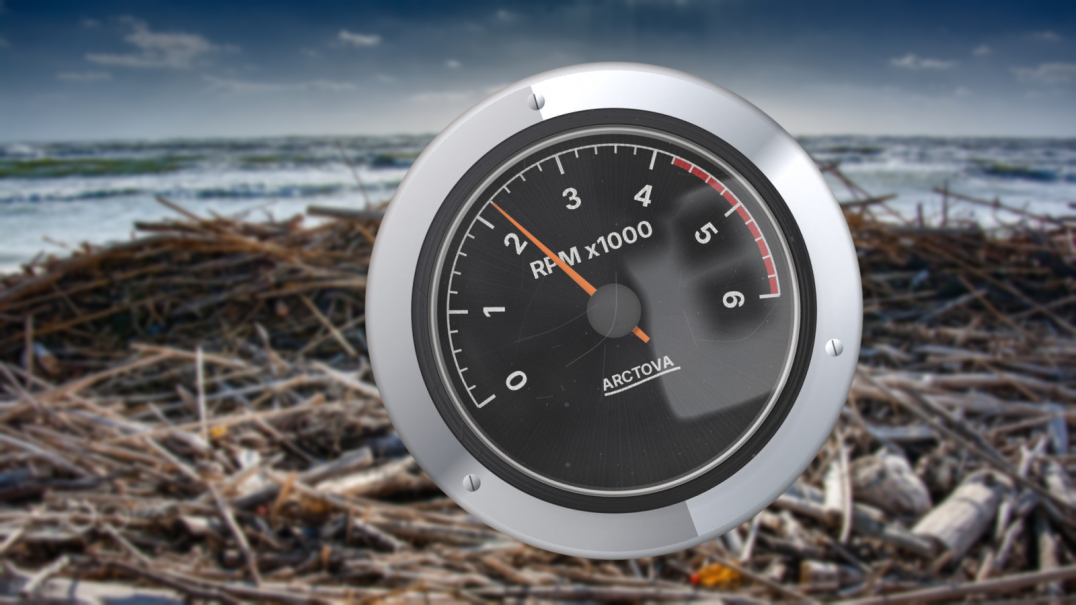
2200 rpm
